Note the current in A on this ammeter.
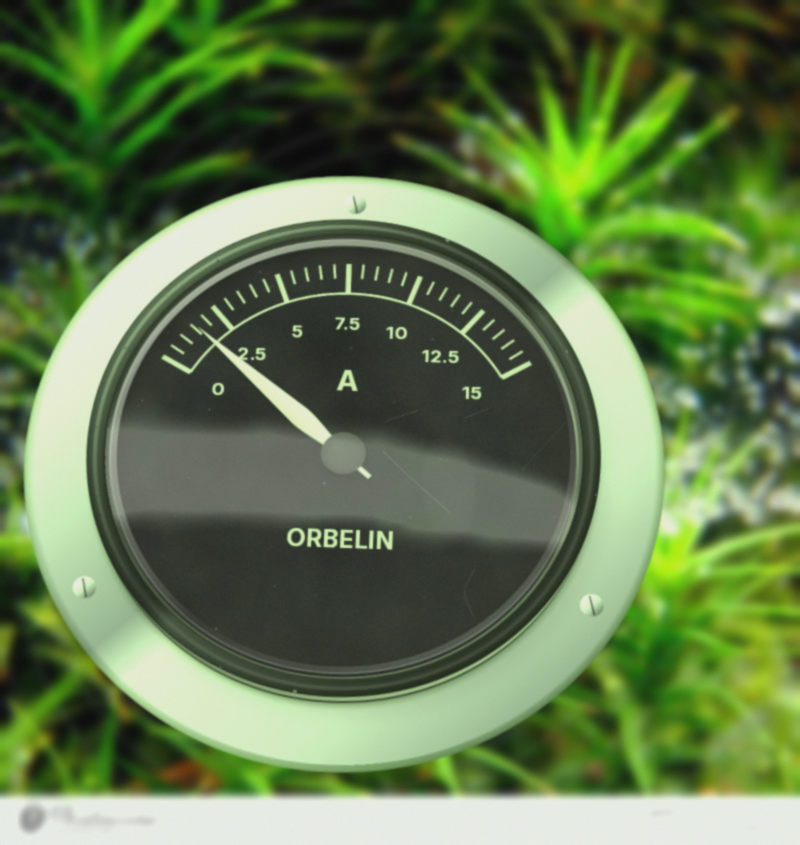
1.5 A
